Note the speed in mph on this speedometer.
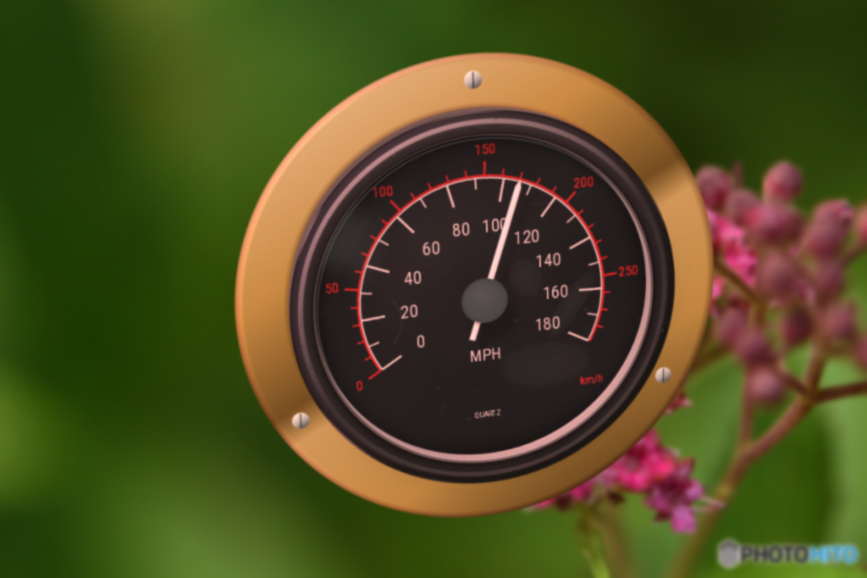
105 mph
